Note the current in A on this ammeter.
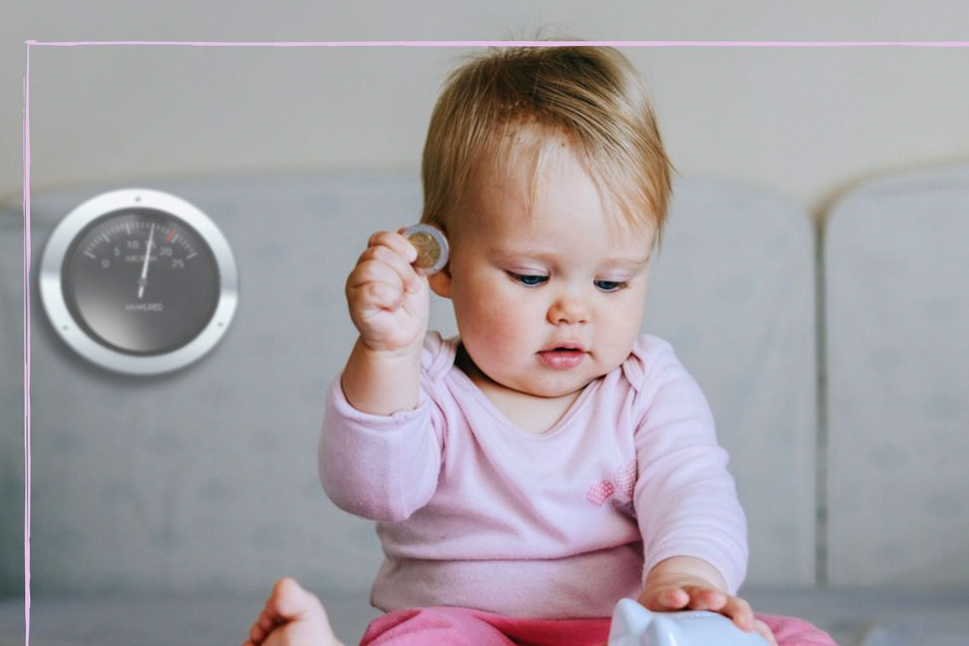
15 A
